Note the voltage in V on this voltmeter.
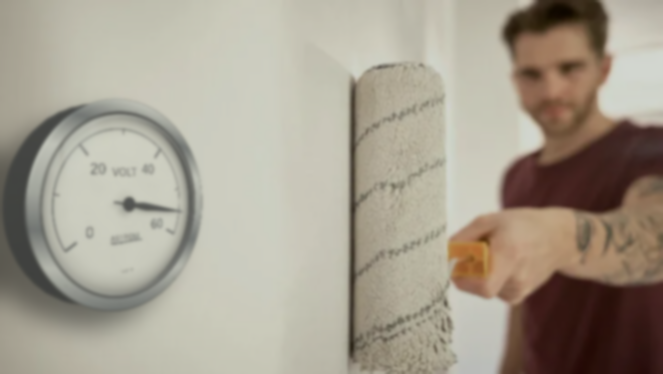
55 V
